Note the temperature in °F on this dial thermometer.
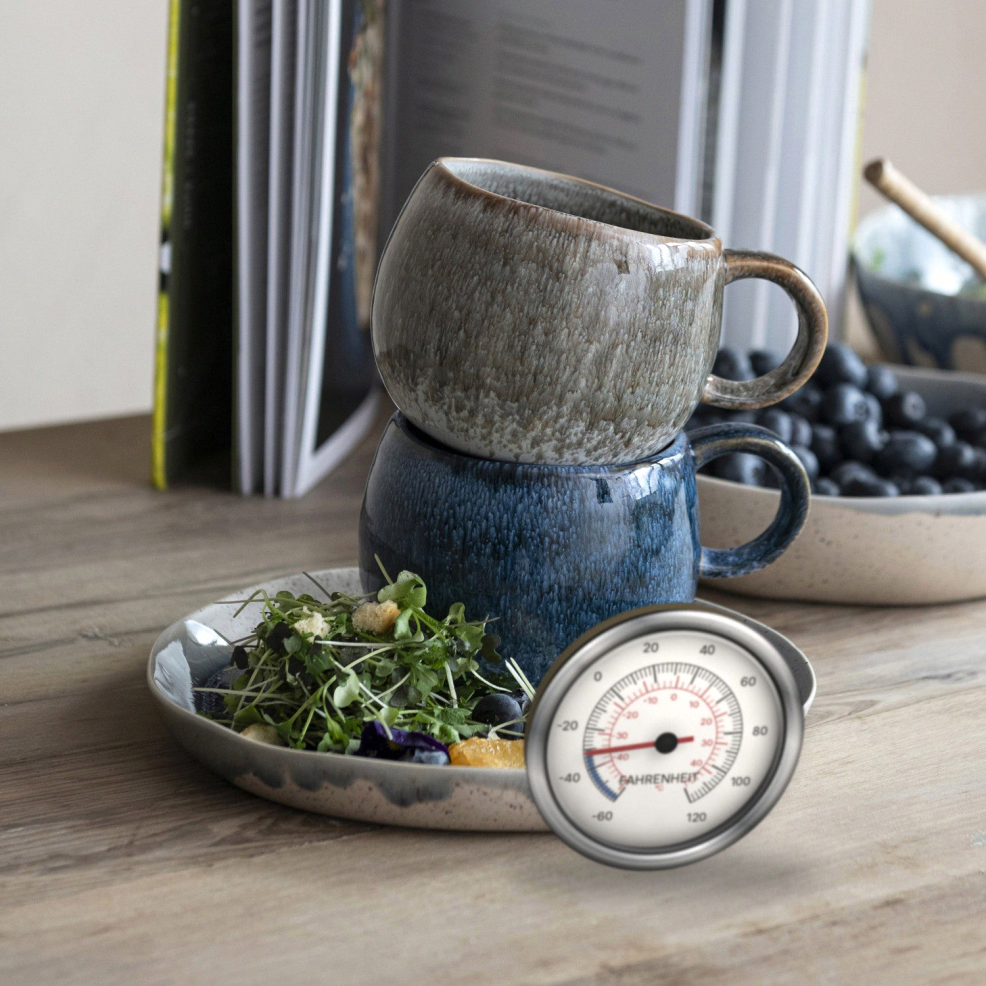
-30 °F
